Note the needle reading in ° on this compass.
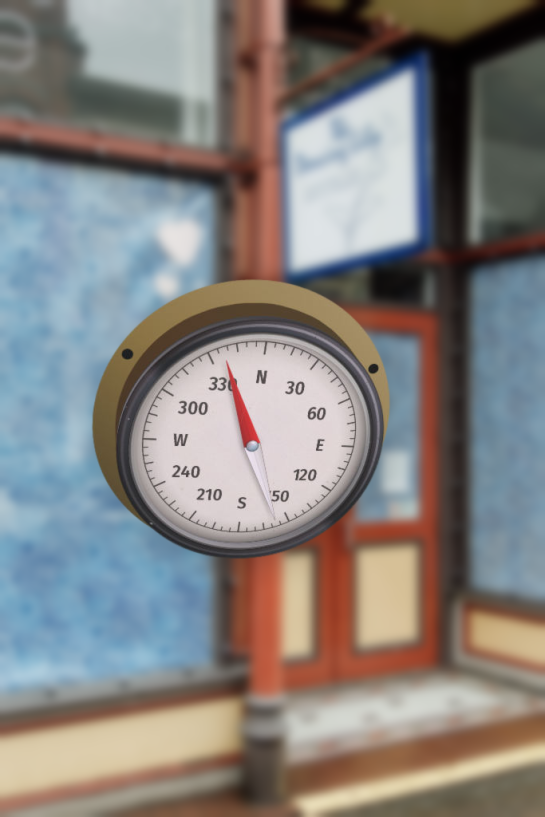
337.5 °
